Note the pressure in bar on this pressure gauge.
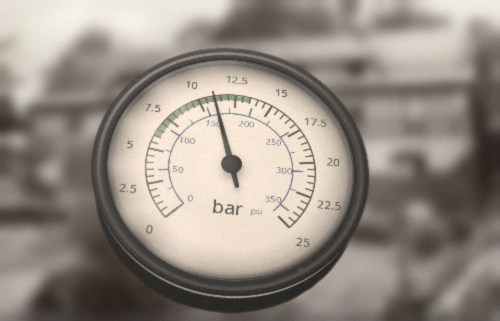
11 bar
